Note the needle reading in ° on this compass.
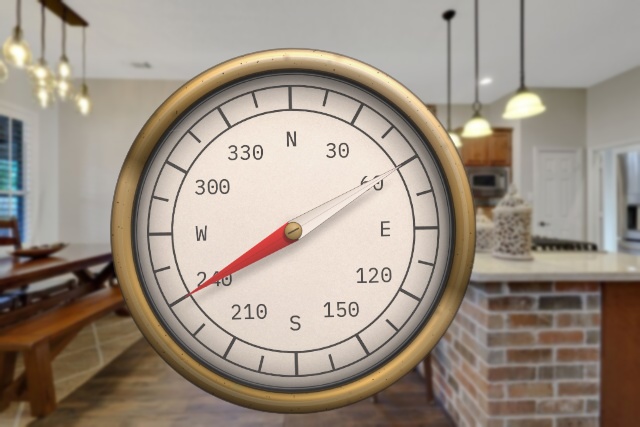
240 °
